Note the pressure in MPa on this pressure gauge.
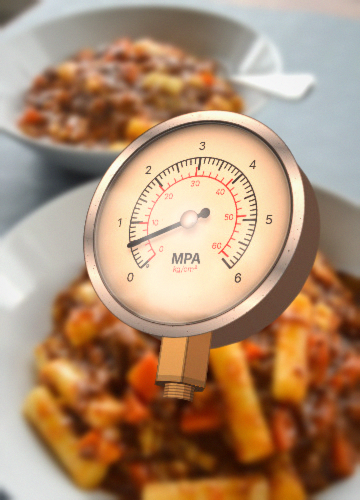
0.5 MPa
